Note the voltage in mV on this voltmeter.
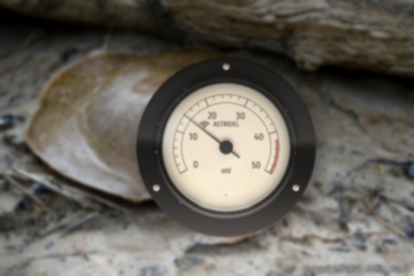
14 mV
